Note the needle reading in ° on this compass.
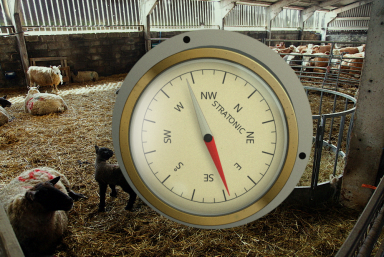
115 °
